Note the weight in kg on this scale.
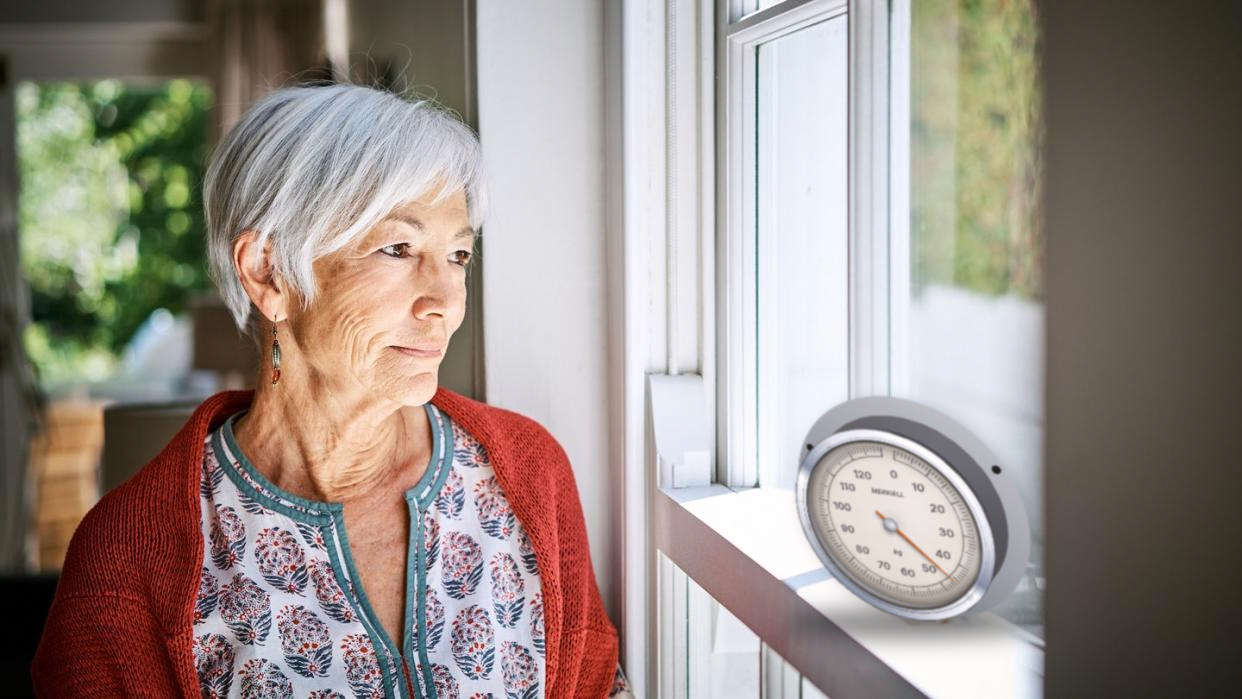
45 kg
